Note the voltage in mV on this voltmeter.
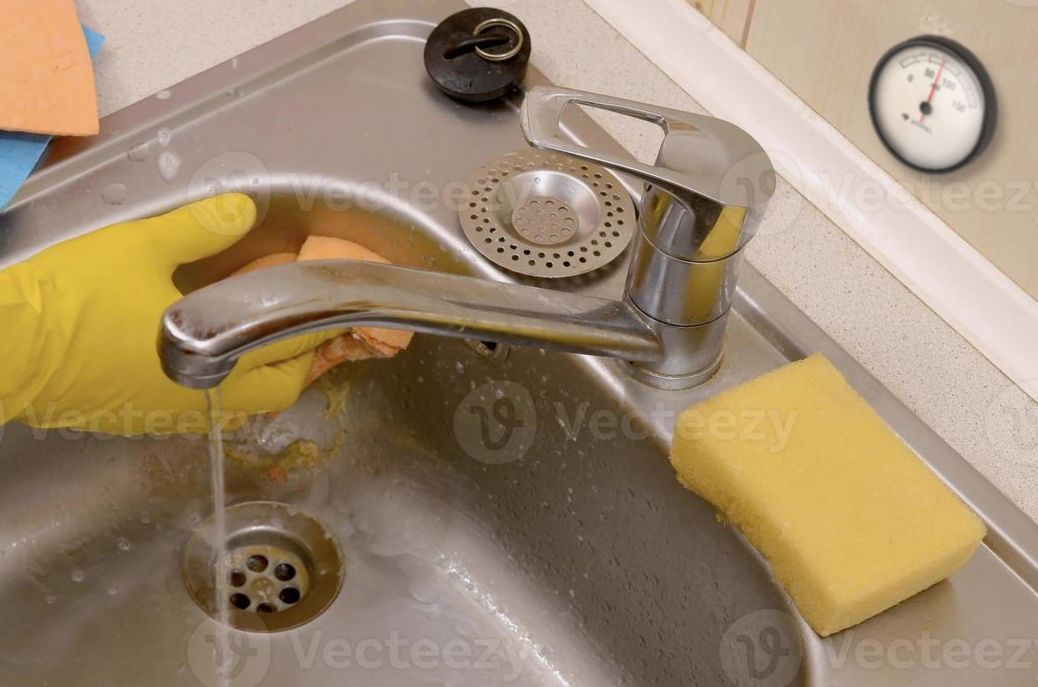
75 mV
